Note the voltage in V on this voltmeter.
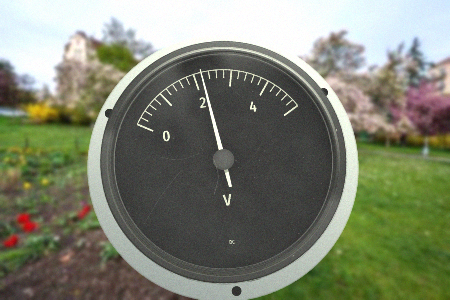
2.2 V
